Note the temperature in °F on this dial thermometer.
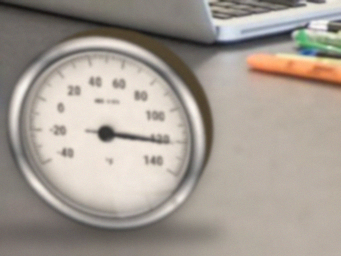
120 °F
